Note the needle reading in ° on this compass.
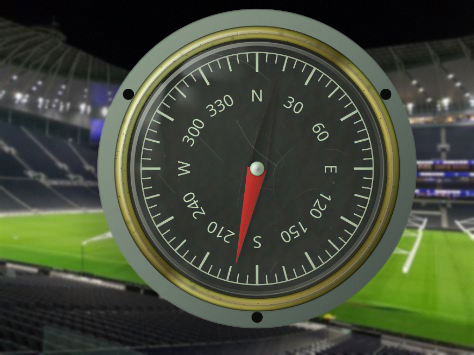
192.5 °
